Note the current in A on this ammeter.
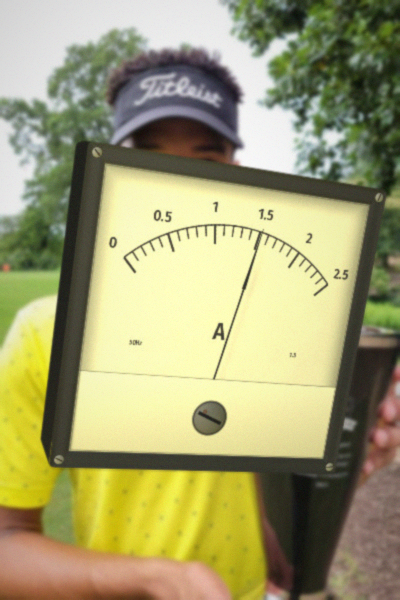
1.5 A
